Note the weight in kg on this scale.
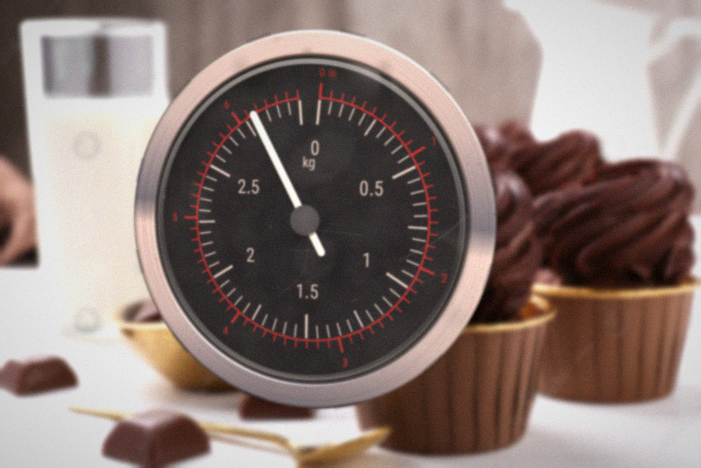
2.8 kg
